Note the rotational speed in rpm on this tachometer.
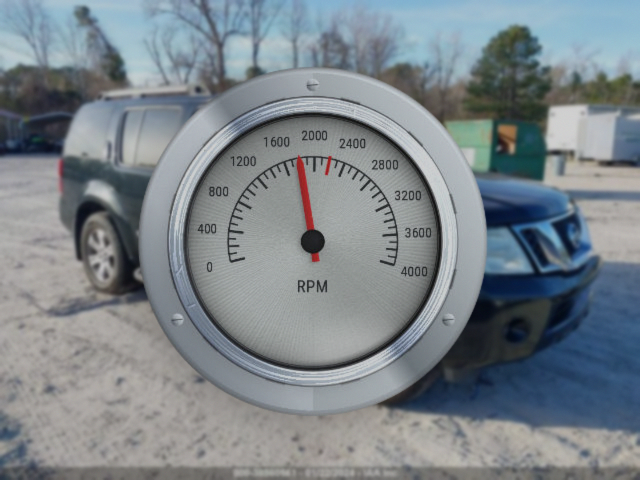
1800 rpm
